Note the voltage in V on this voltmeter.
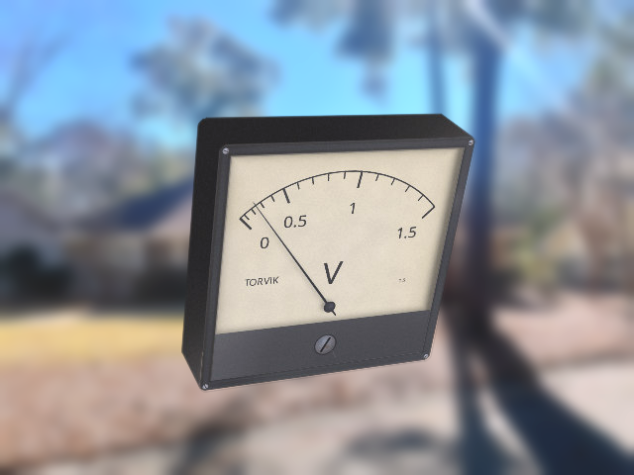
0.25 V
